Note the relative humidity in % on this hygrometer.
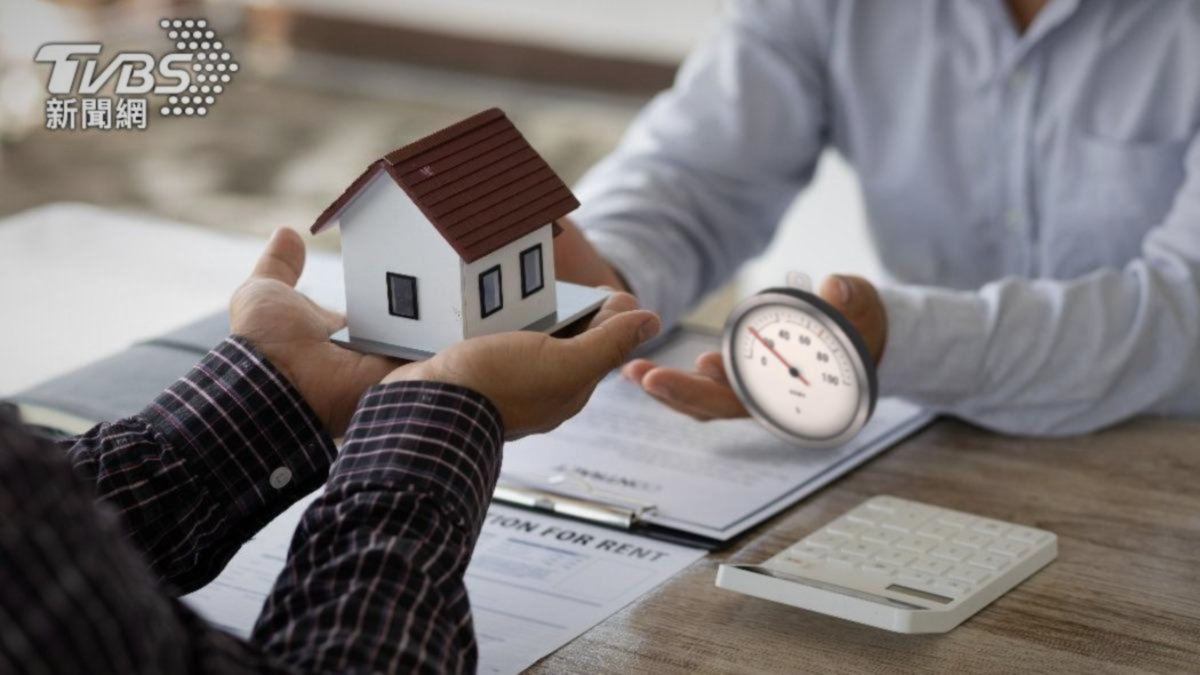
20 %
